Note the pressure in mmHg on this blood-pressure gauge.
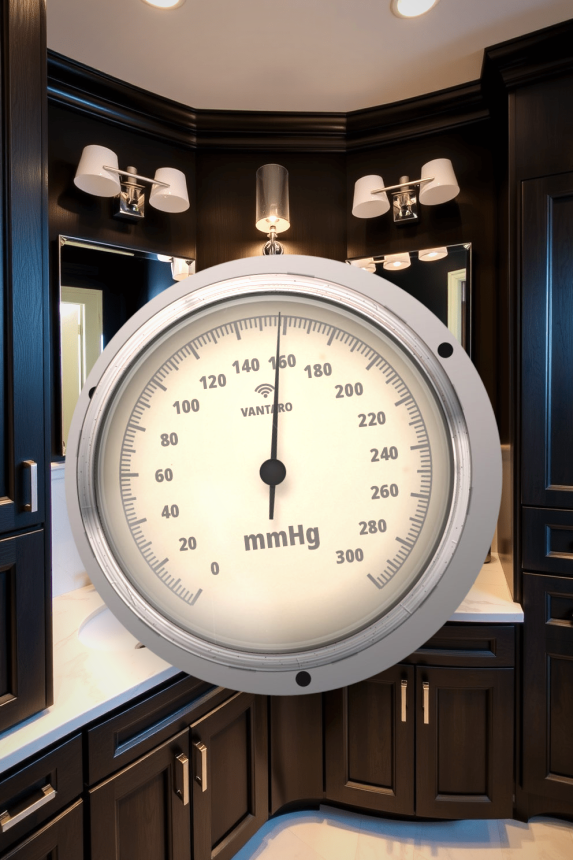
158 mmHg
